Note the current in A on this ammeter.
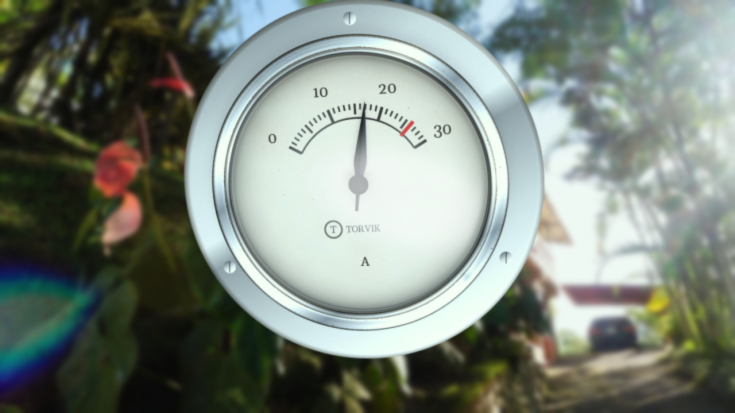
17 A
